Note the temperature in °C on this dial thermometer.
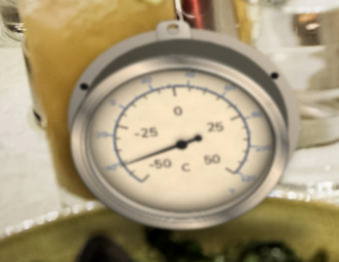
-40 °C
